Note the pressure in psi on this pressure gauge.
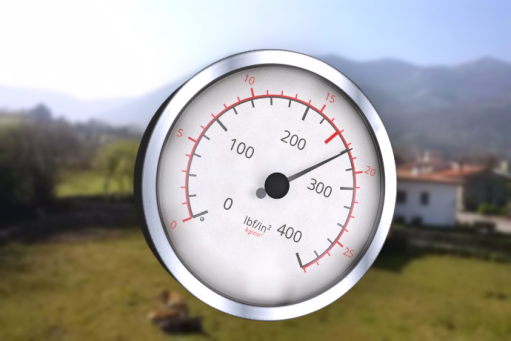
260 psi
